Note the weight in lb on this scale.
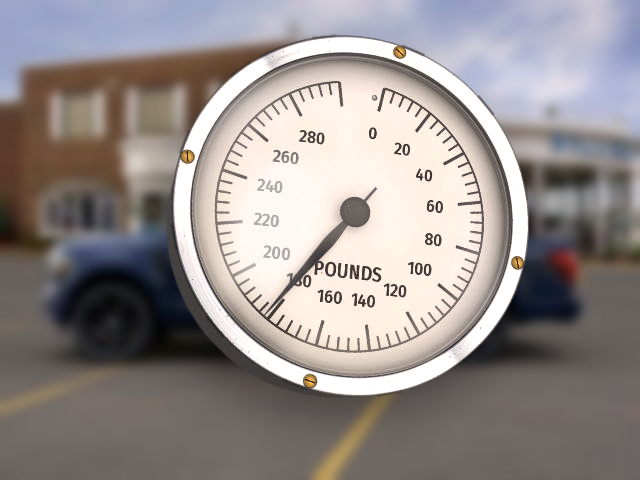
182 lb
